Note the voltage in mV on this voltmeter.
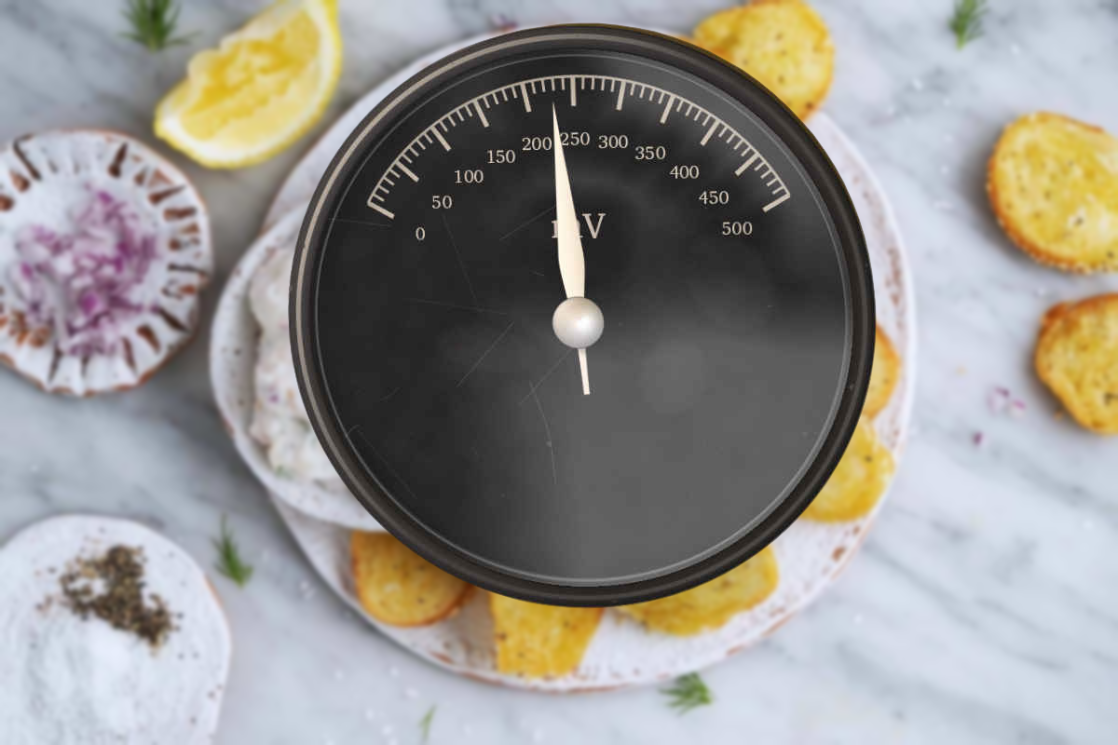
230 mV
